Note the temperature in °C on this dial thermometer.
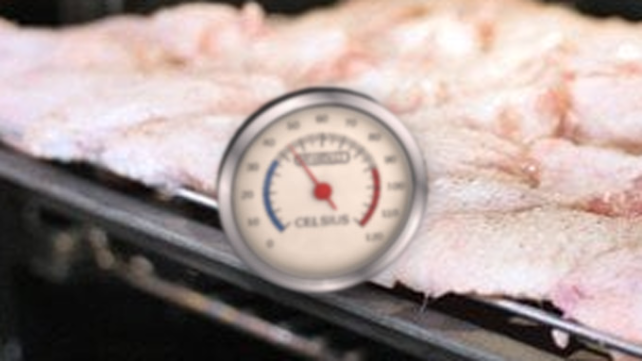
45 °C
